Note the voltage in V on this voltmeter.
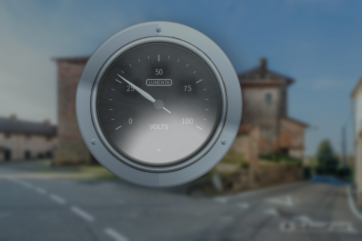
27.5 V
